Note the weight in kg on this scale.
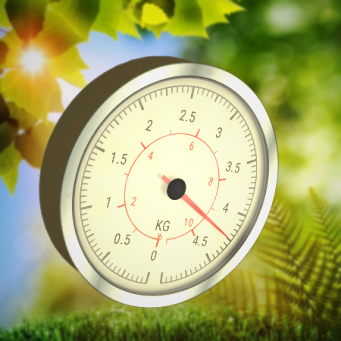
4.25 kg
